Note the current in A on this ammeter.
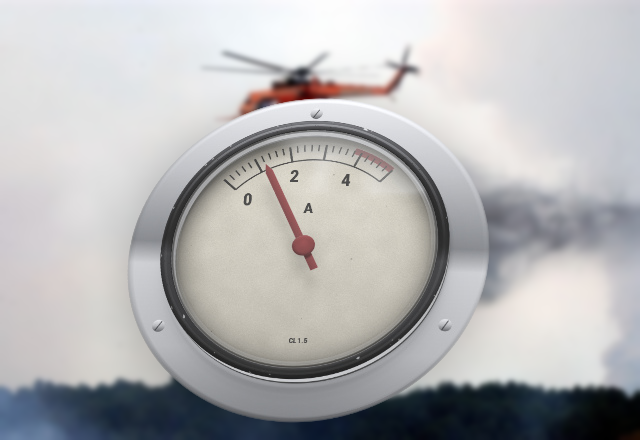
1.2 A
